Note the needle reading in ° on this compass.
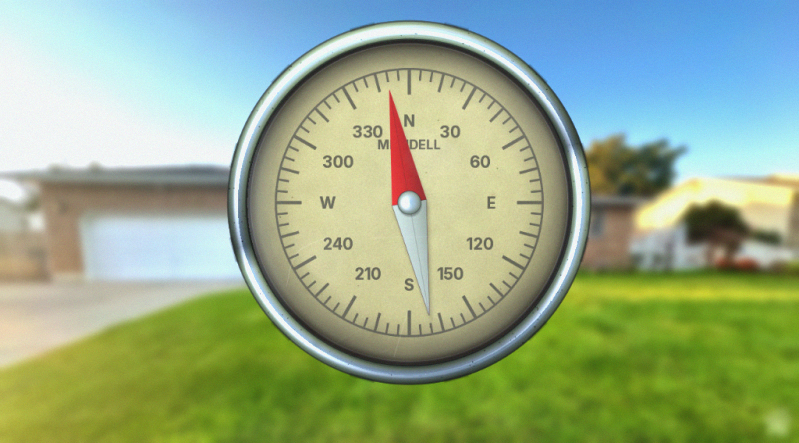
350 °
